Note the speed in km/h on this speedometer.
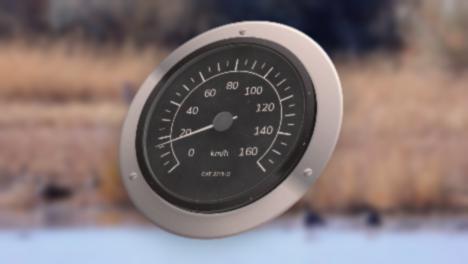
15 km/h
